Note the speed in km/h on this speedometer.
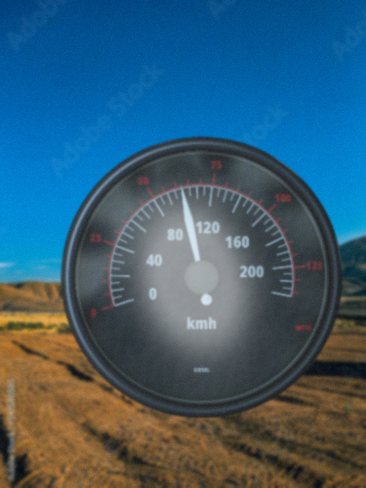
100 km/h
